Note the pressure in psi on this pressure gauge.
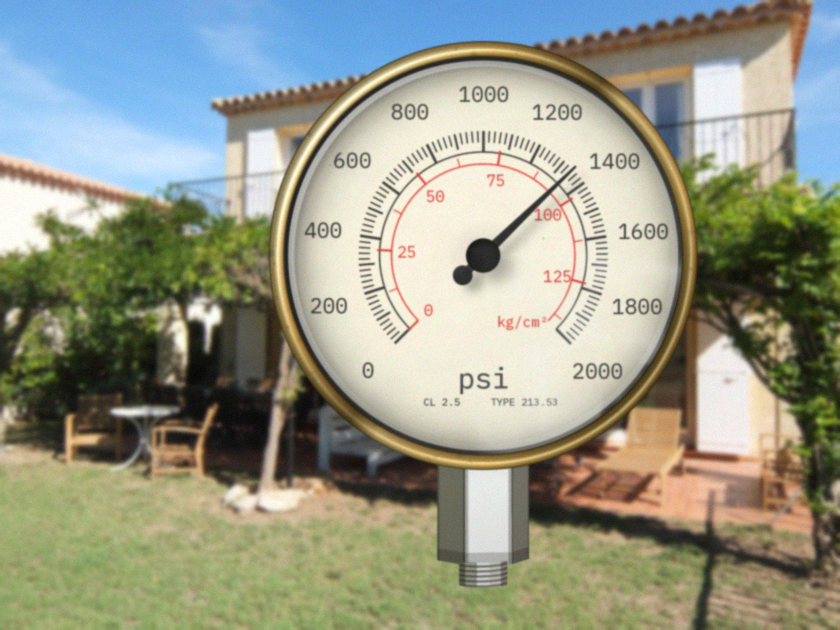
1340 psi
